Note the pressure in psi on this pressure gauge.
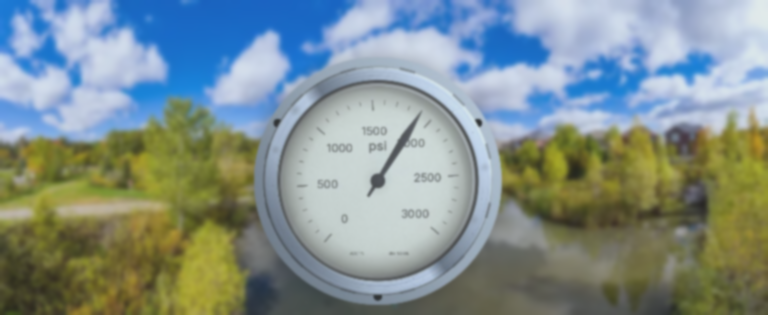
1900 psi
